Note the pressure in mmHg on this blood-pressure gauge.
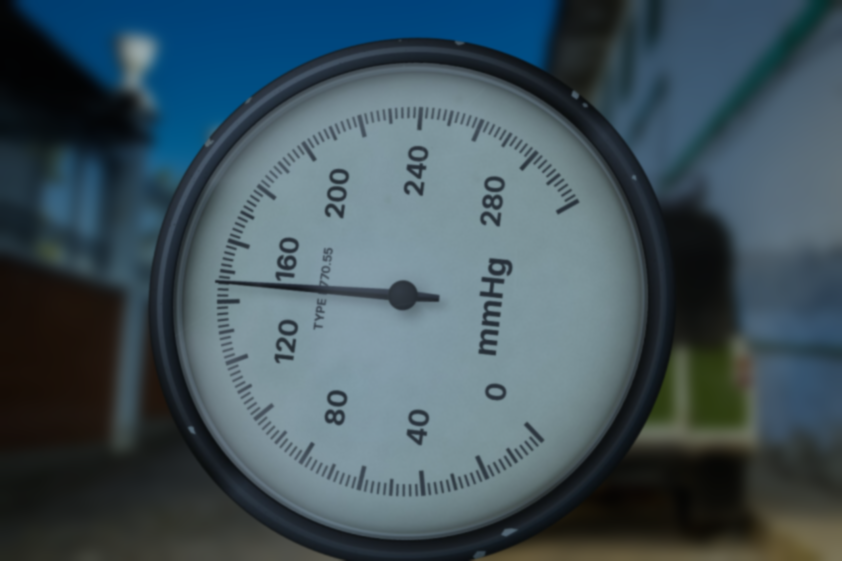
146 mmHg
